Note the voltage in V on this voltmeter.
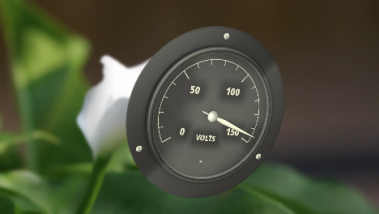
145 V
